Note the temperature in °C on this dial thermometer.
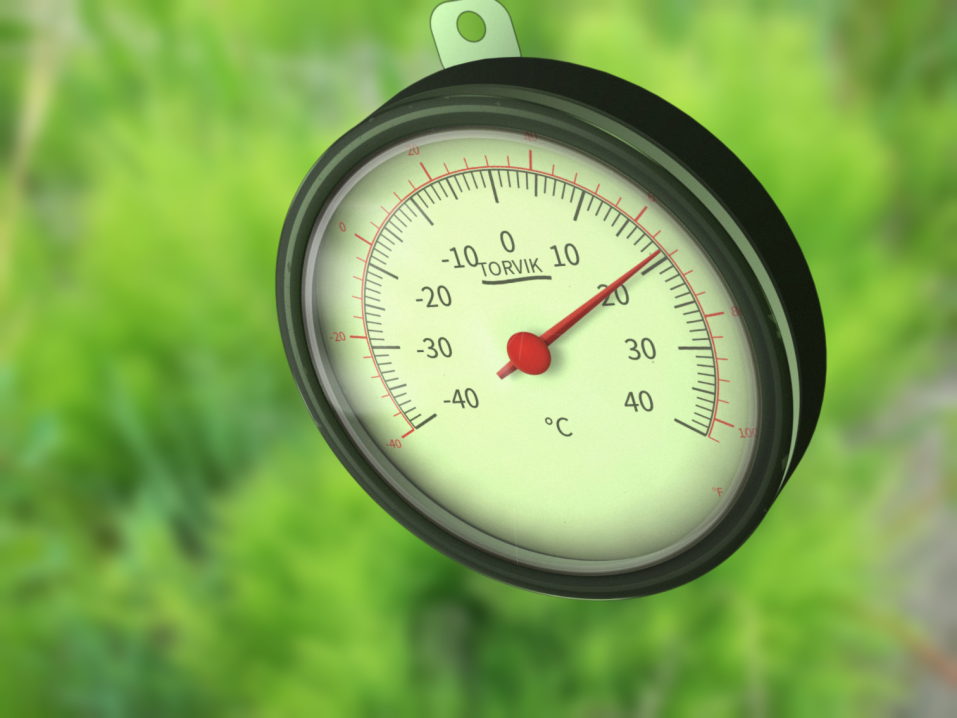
19 °C
